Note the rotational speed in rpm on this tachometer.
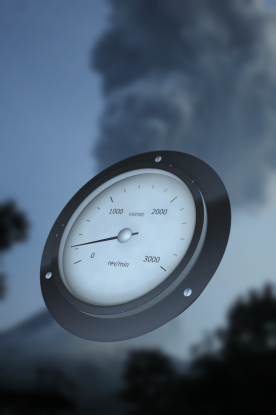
200 rpm
